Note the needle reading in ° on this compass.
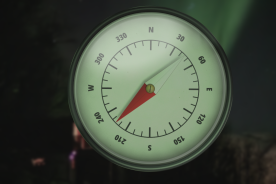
225 °
